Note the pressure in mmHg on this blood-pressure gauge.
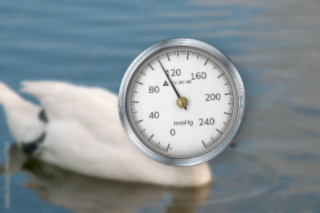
110 mmHg
